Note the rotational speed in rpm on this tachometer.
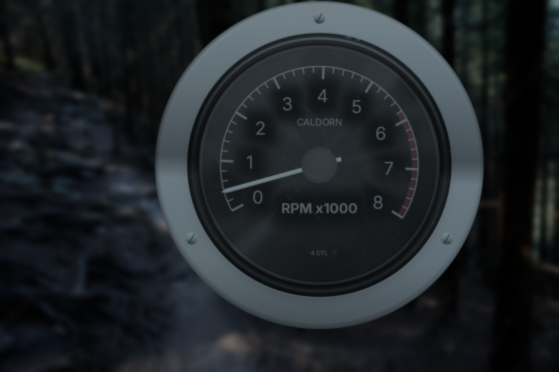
400 rpm
